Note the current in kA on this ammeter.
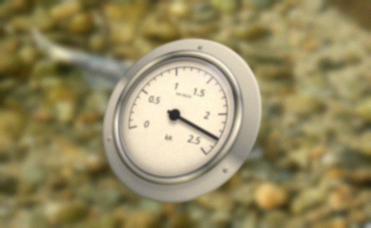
2.3 kA
